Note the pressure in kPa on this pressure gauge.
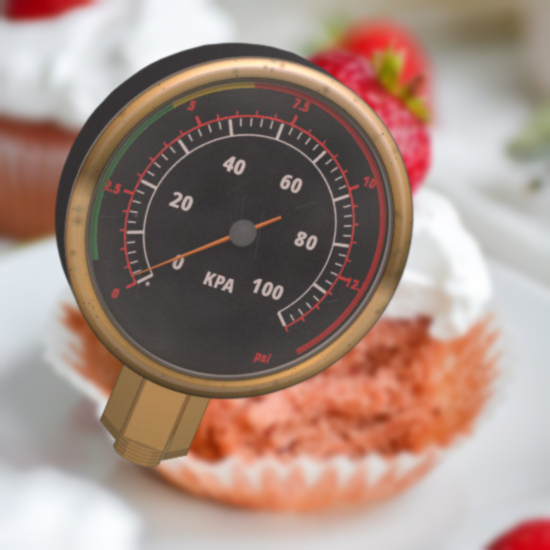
2 kPa
